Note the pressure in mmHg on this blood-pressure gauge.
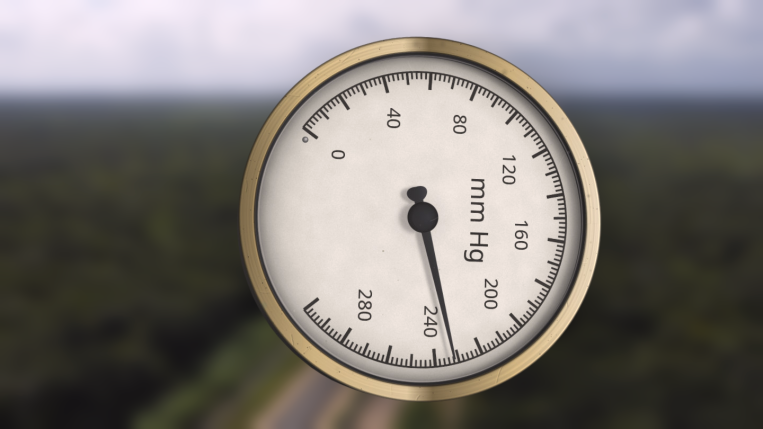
232 mmHg
